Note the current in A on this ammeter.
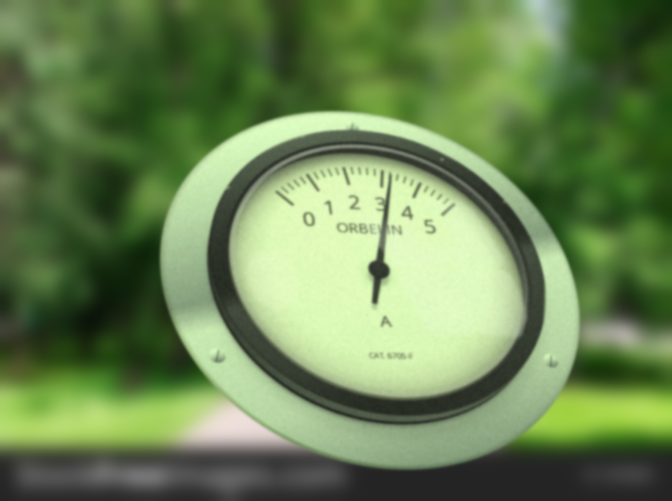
3.2 A
